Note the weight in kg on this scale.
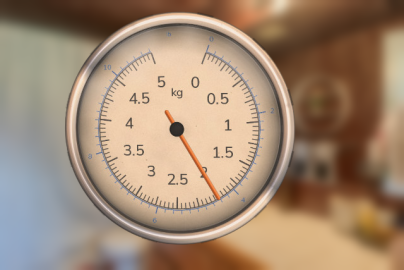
2 kg
